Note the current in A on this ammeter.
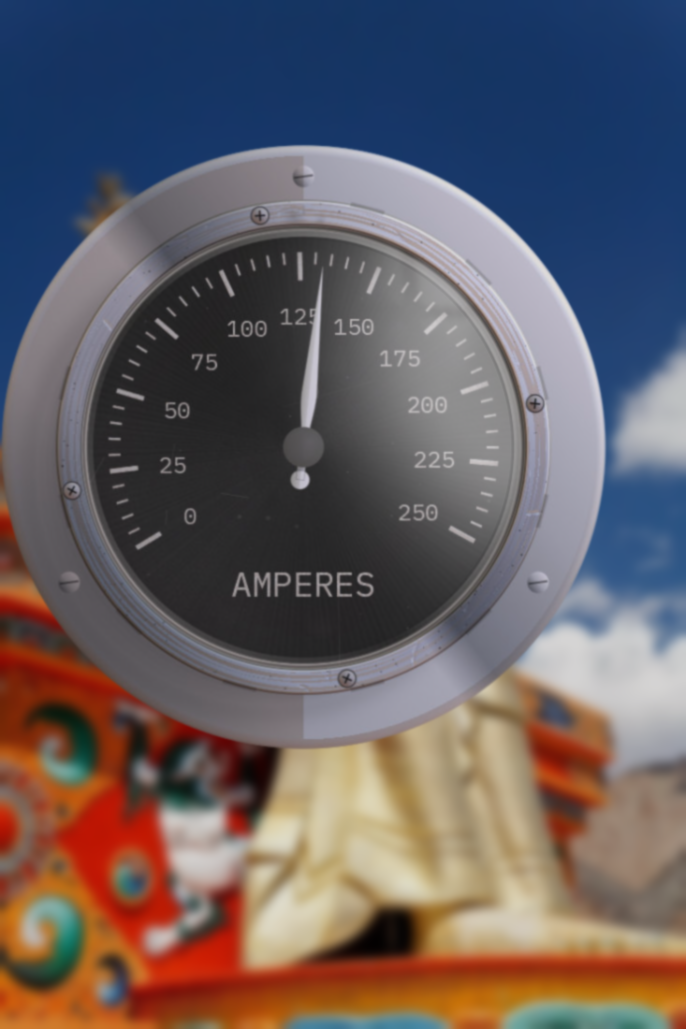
132.5 A
